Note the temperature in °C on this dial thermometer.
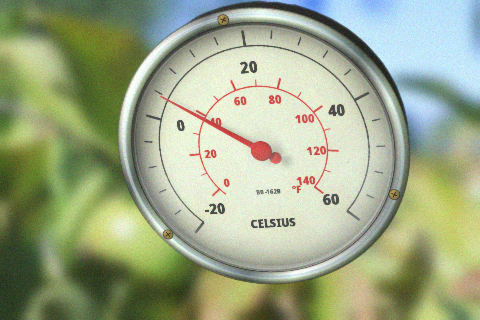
4 °C
